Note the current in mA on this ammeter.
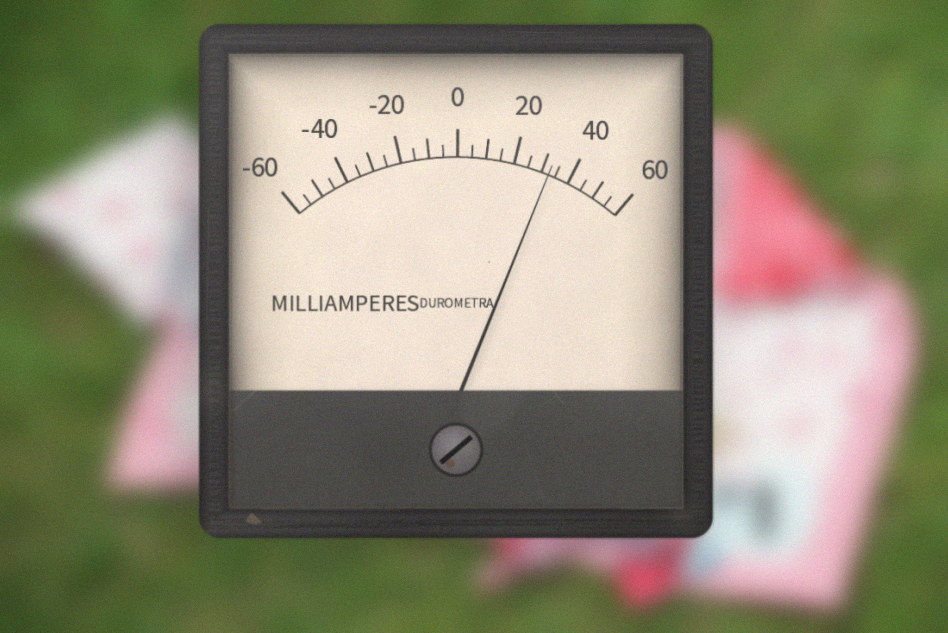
32.5 mA
